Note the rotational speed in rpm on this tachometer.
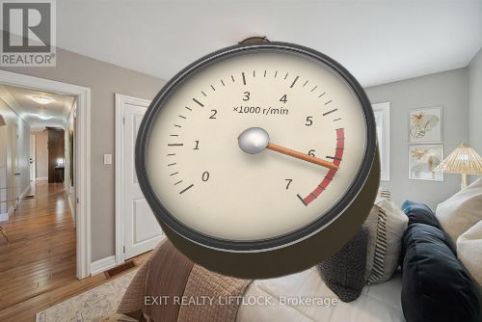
6200 rpm
